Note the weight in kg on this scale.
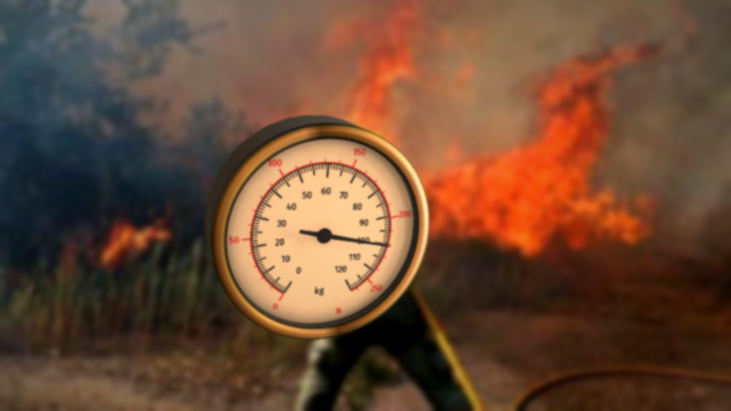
100 kg
